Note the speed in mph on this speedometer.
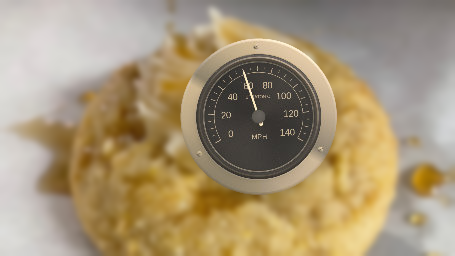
60 mph
